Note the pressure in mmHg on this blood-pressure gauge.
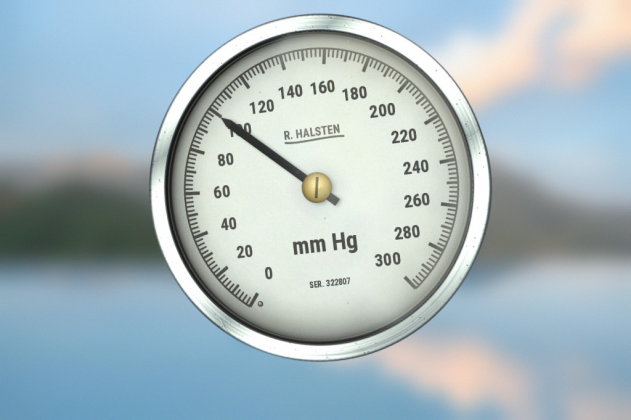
100 mmHg
